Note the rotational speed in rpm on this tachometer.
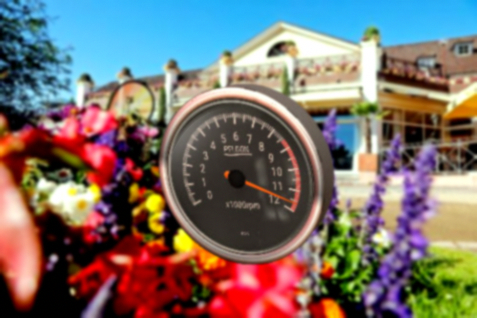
11500 rpm
